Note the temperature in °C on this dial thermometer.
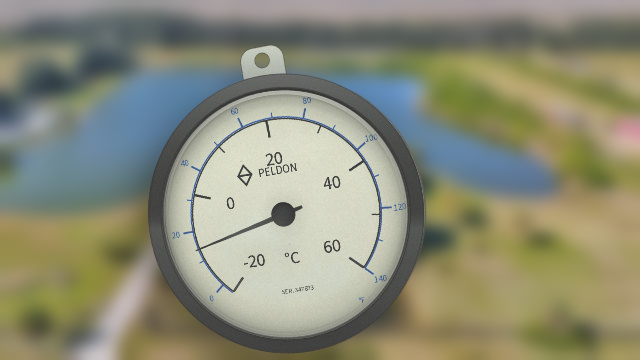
-10 °C
